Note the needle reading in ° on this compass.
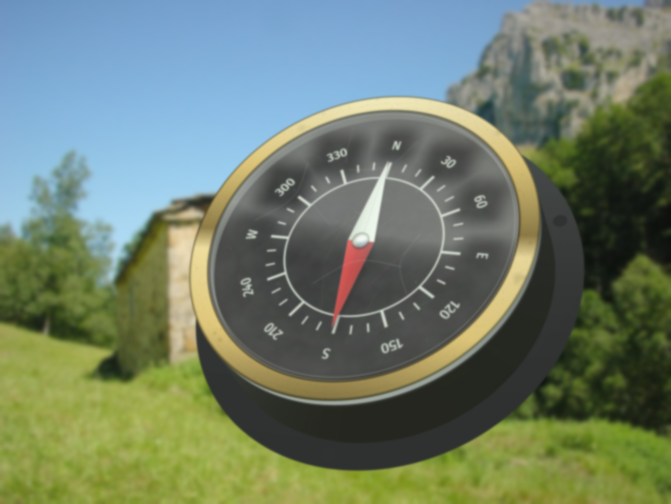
180 °
